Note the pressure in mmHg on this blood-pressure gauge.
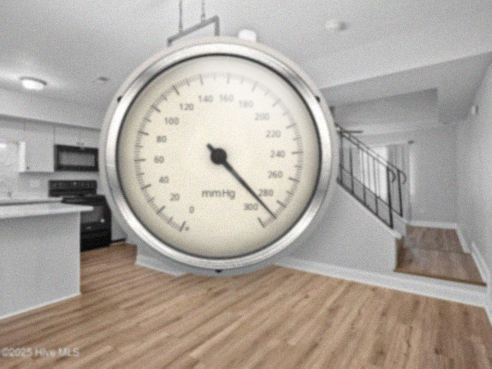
290 mmHg
